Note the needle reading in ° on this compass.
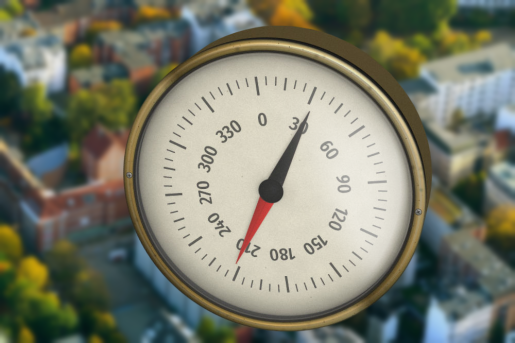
212.5 °
